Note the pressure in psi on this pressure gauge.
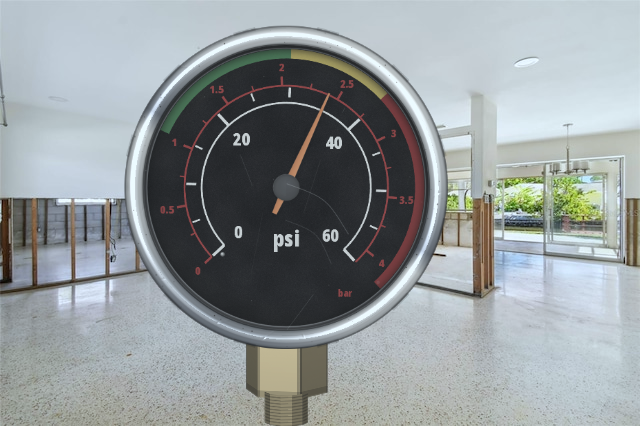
35 psi
